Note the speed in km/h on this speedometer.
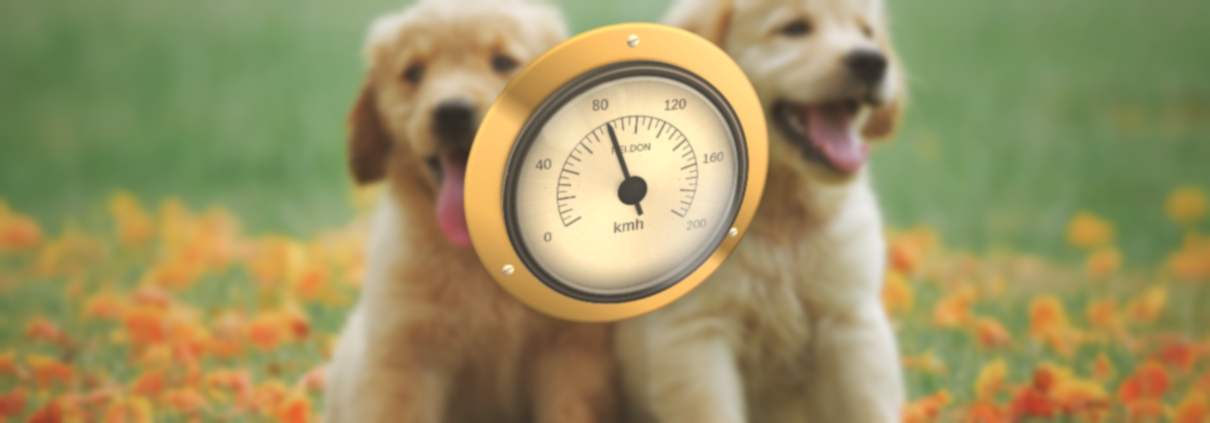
80 km/h
